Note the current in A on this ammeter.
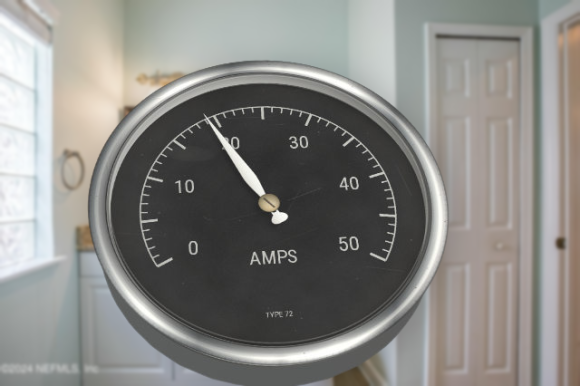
19 A
